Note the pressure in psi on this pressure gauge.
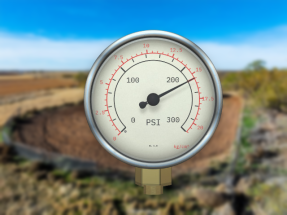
220 psi
